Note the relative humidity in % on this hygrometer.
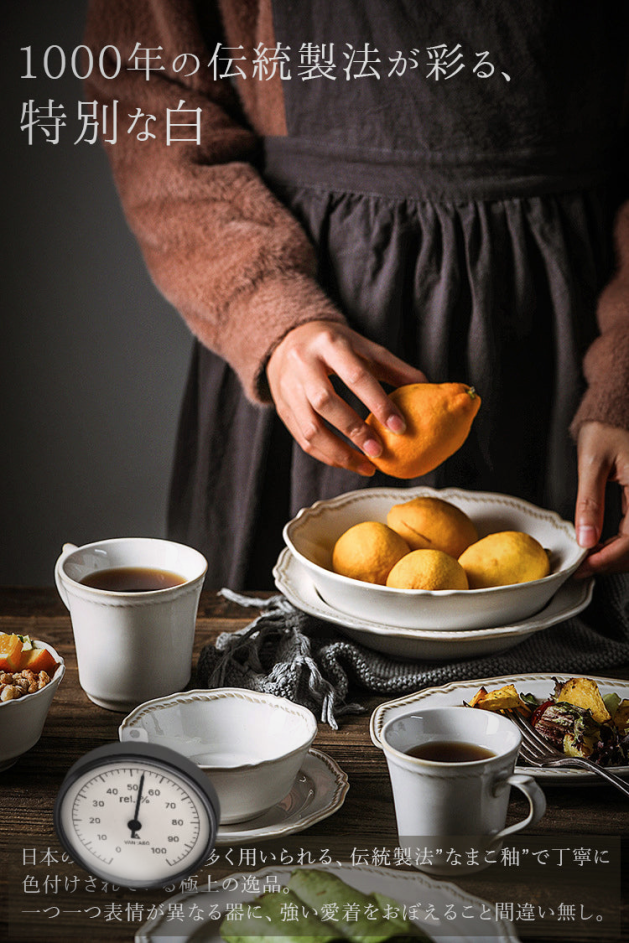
54 %
